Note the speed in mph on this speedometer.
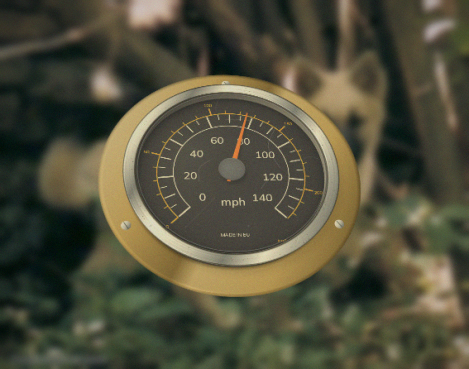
77.5 mph
